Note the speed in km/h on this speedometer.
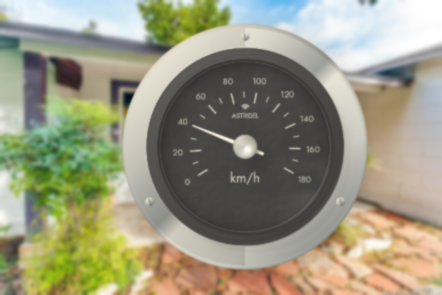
40 km/h
